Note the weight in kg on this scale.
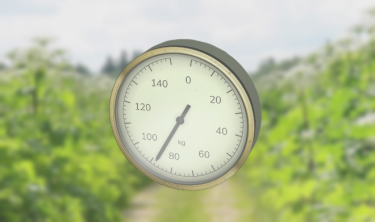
88 kg
